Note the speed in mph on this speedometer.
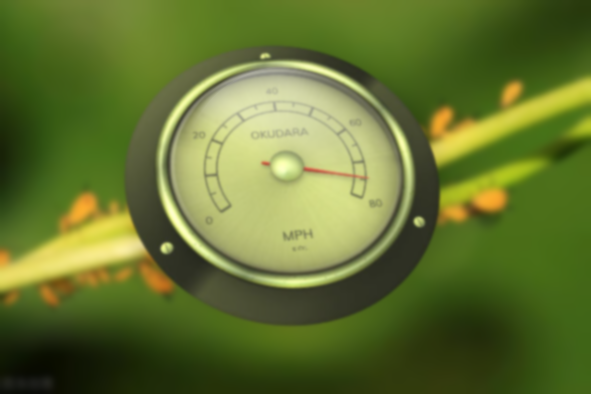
75 mph
